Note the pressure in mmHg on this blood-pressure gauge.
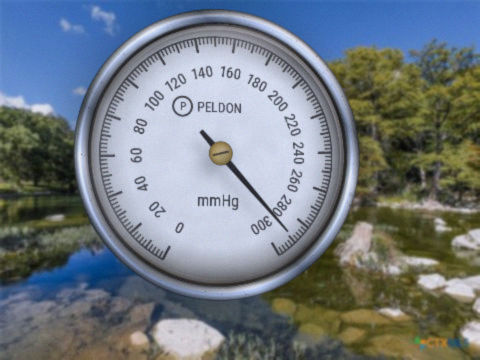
290 mmHg
